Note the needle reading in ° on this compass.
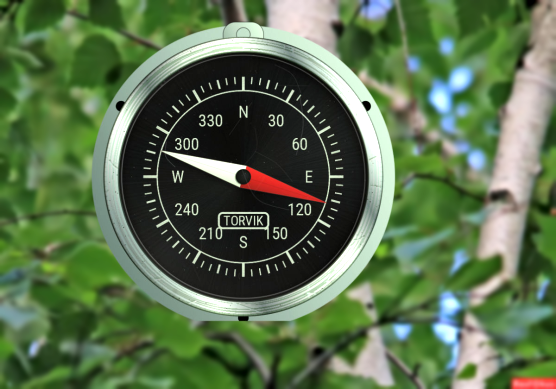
107.5 °
